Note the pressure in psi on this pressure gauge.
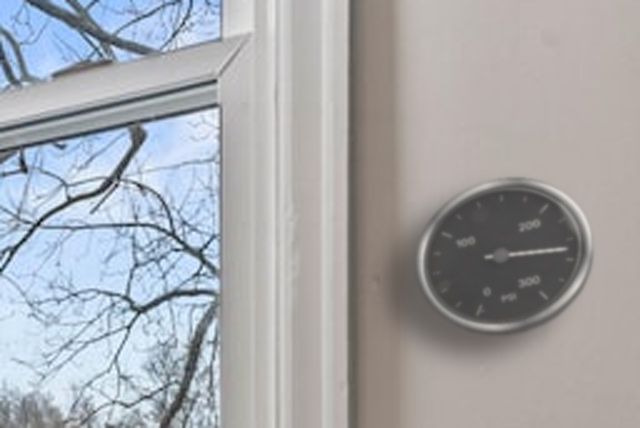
250 psi
